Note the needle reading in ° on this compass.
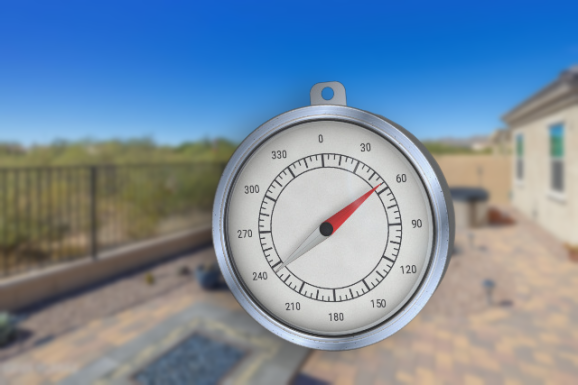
55 °
